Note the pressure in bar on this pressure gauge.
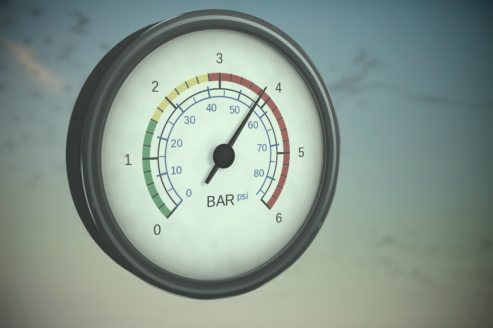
3.8 bar
